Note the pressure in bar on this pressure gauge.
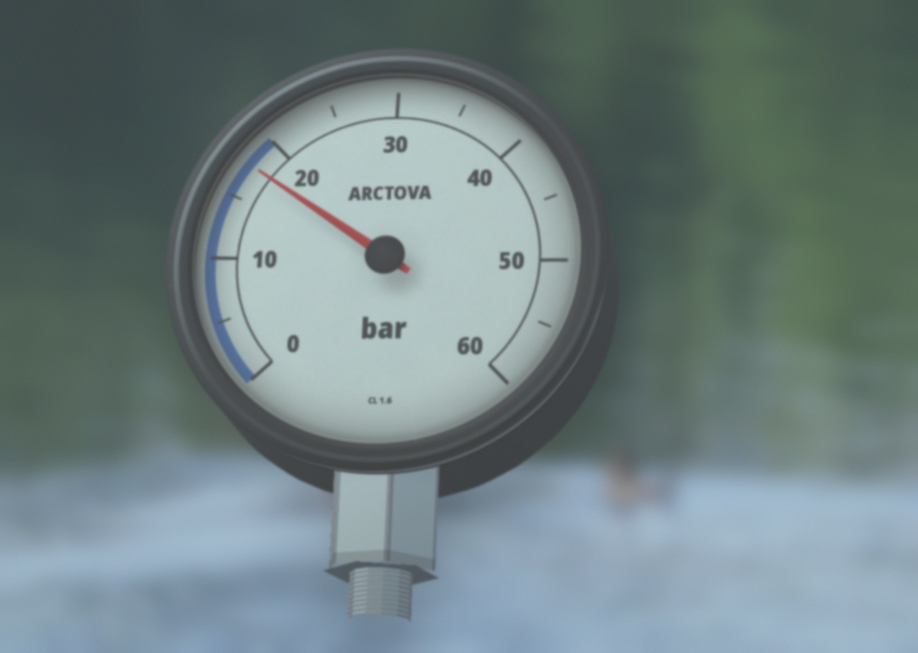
17.5 bar
